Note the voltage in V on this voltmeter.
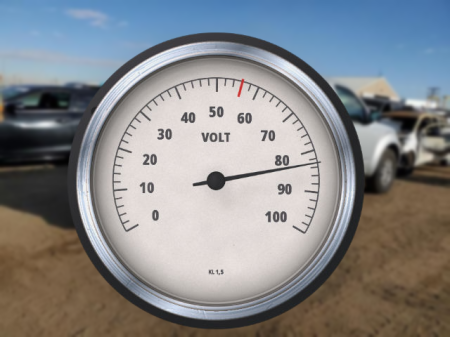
83 V
